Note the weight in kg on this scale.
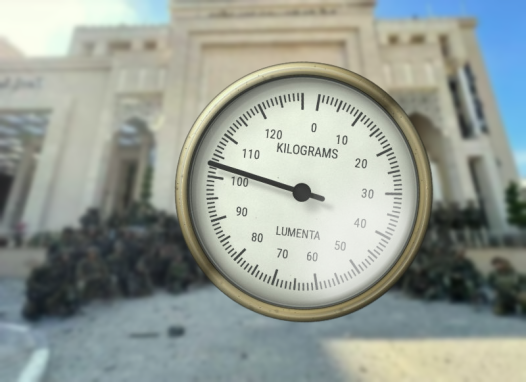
103 kg
